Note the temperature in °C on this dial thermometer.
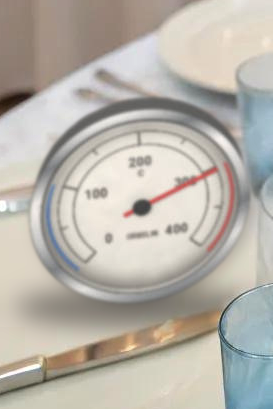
300 °C
